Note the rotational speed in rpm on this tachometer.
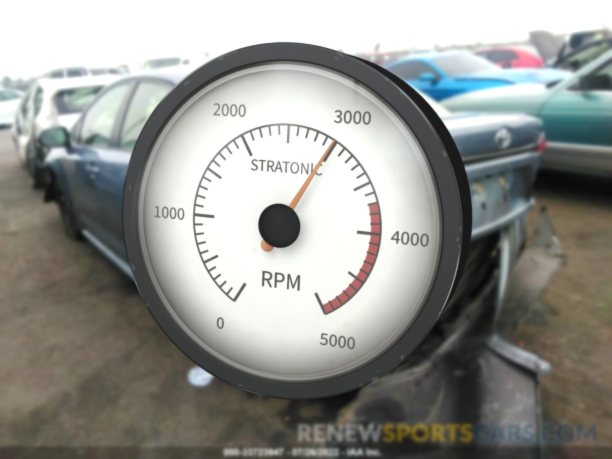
3000 rpm
